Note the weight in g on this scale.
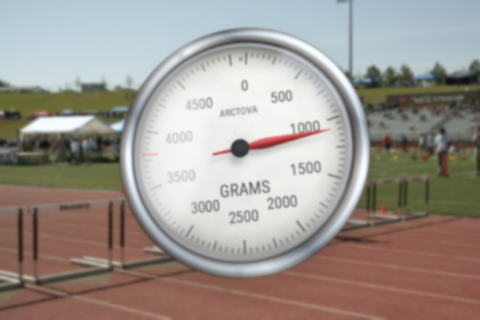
1100 g
